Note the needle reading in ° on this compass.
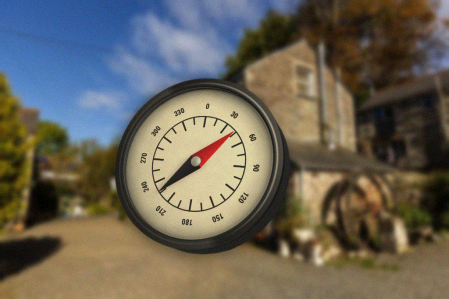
45 °
